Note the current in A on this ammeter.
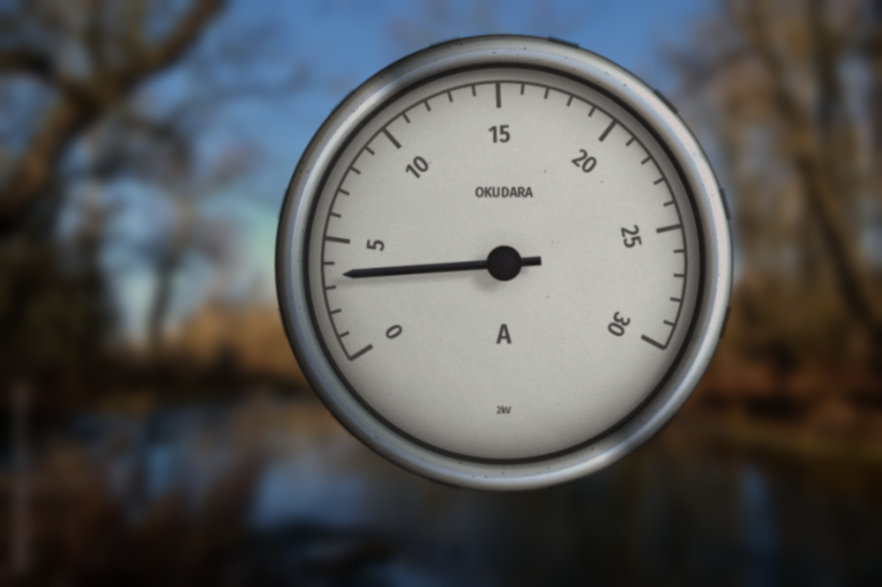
3.5 A
